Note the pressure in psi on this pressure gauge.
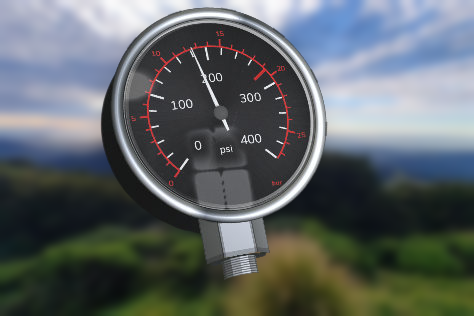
180 psi
